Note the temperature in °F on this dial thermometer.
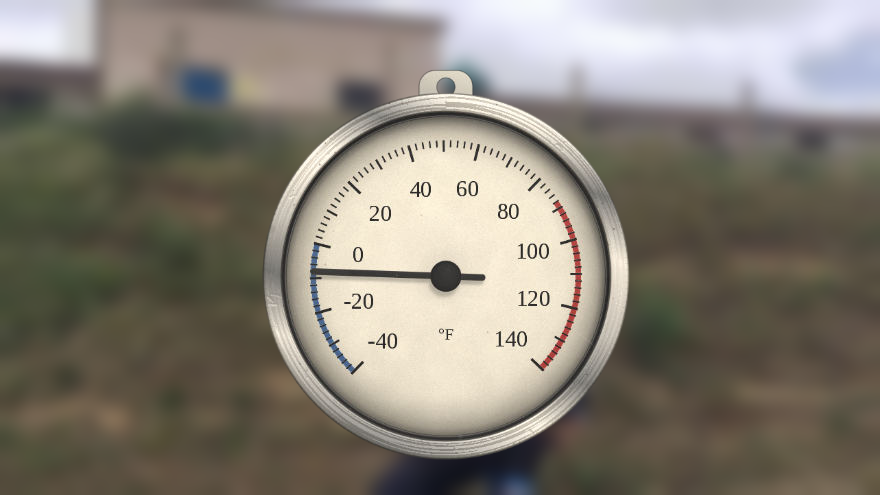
-8 °F
